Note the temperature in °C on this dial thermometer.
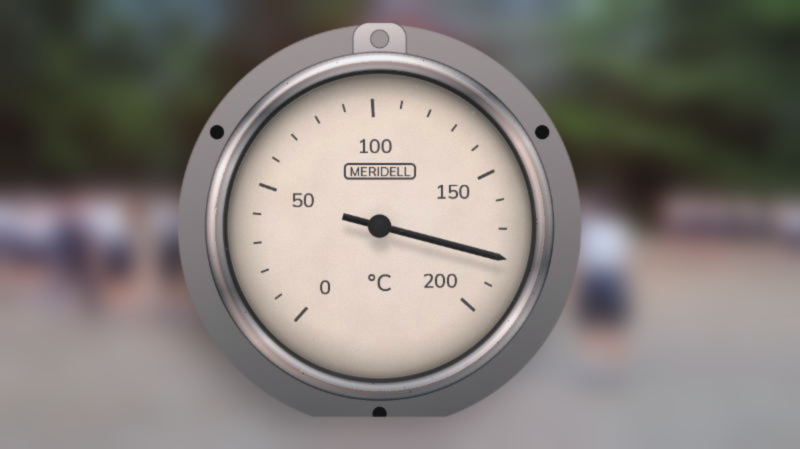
180 °C
